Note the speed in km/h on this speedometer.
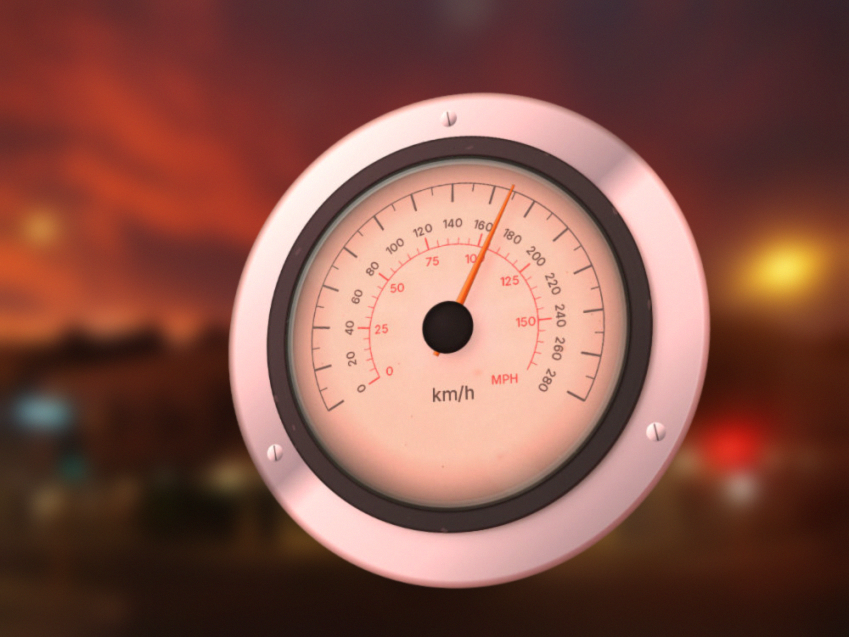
170 km/h
